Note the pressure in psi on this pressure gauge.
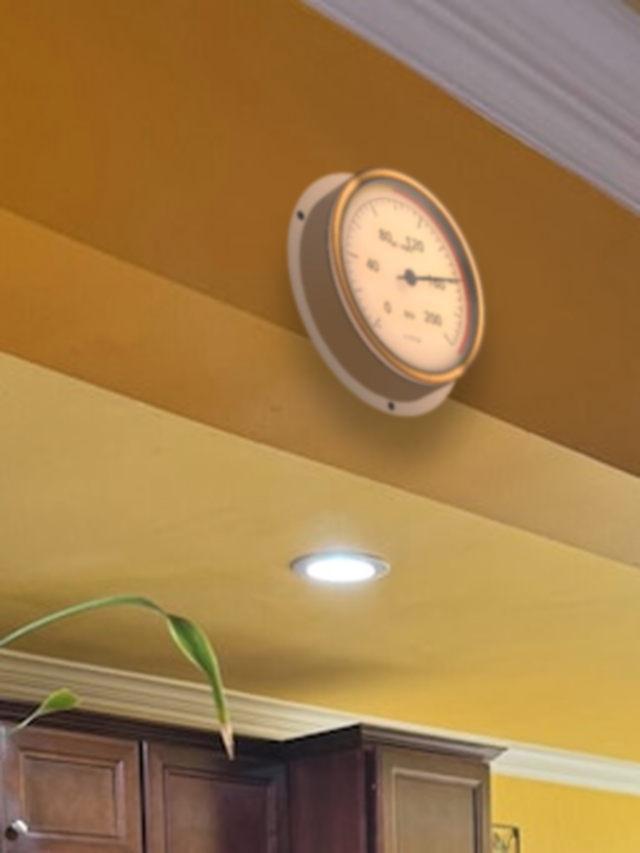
160 psi
